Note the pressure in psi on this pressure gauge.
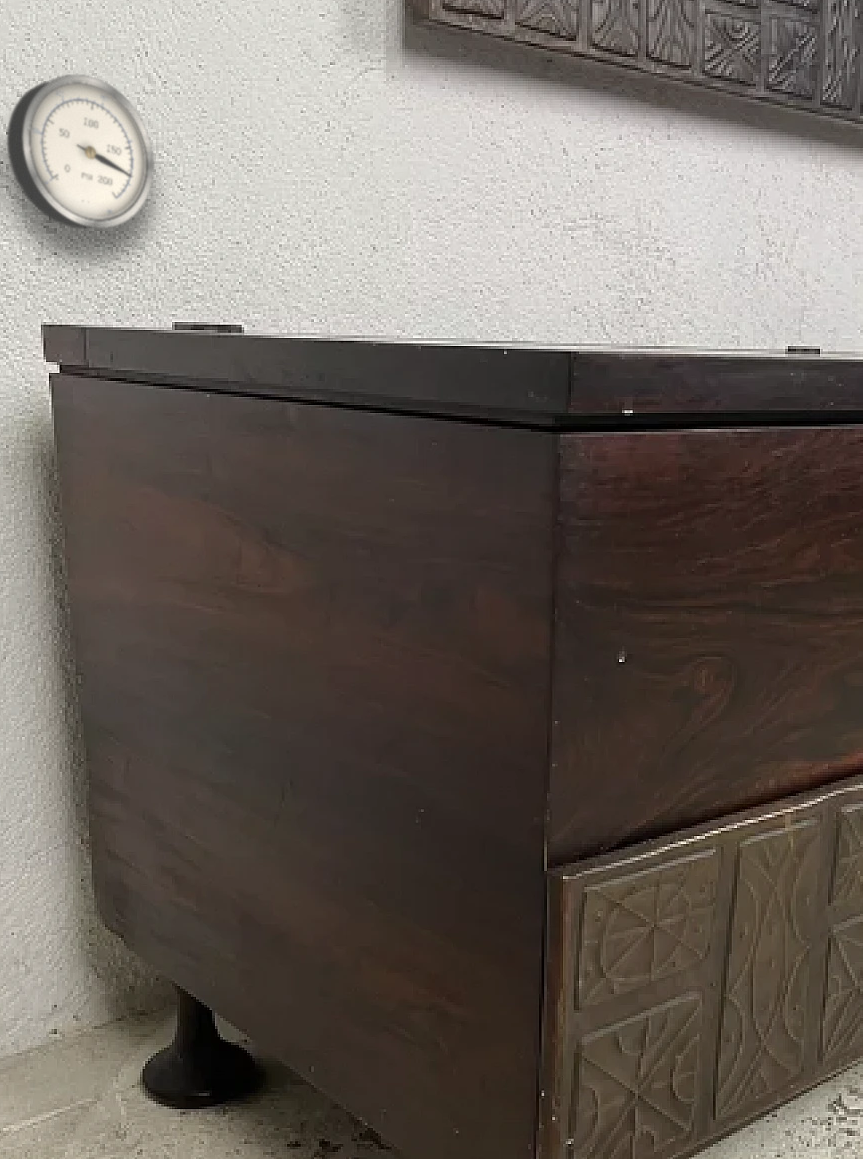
175 psi
